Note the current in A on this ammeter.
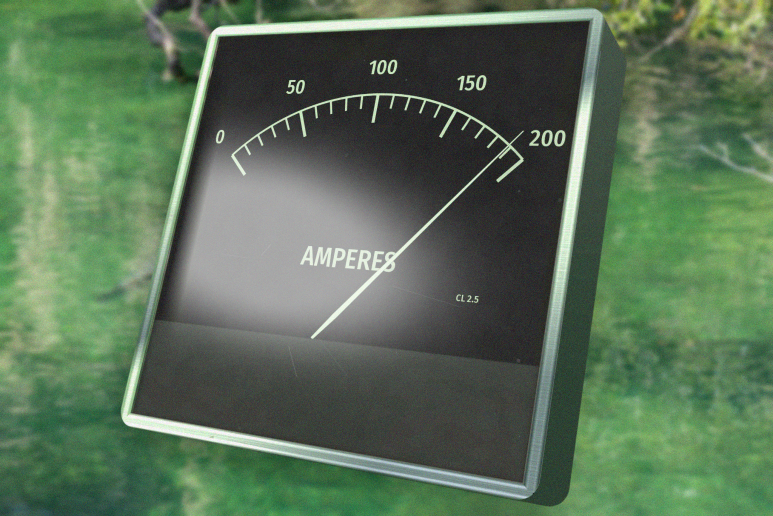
190 A
